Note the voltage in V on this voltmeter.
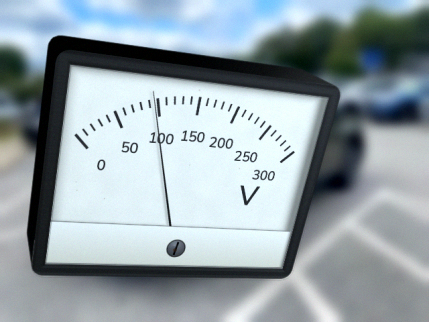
95 V
